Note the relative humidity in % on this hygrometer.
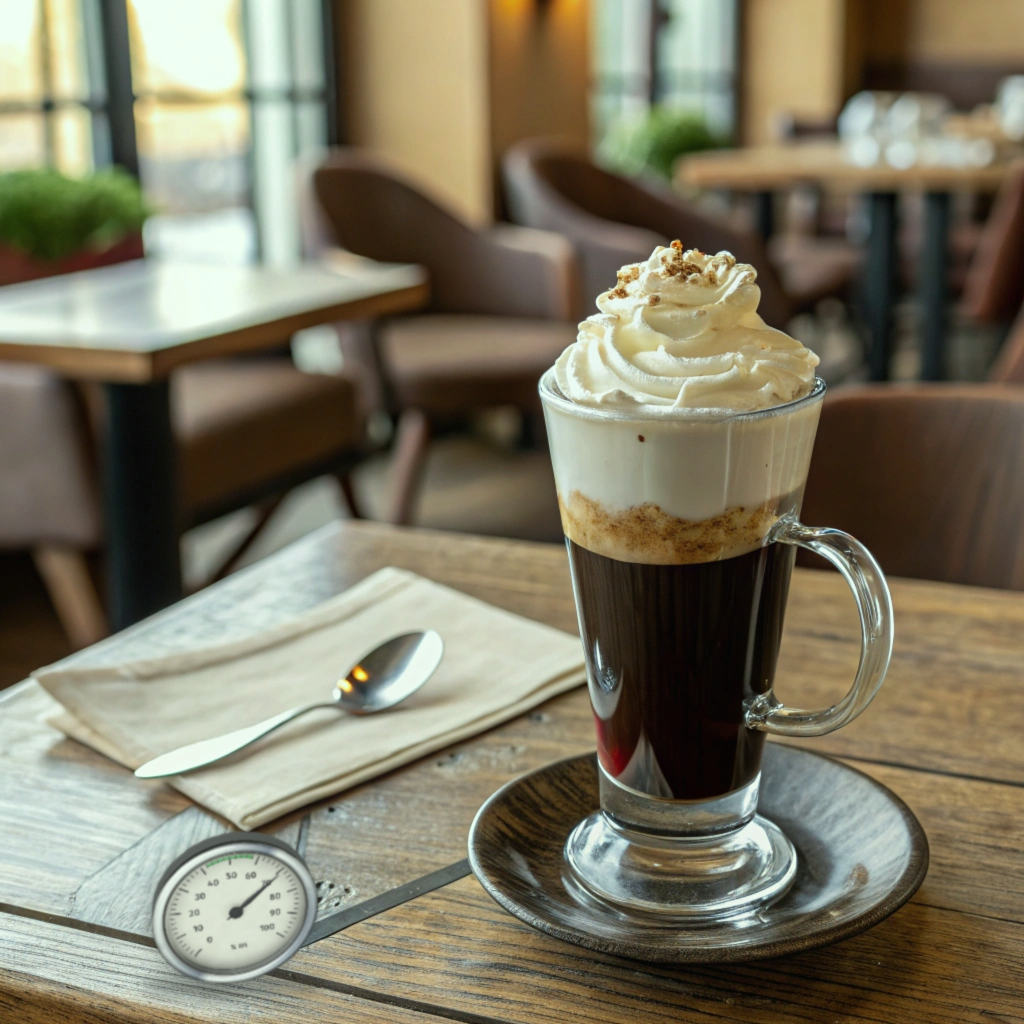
70 %
